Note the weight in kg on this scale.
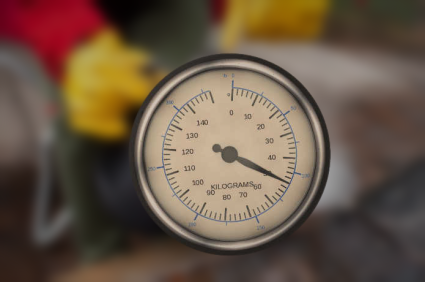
50 kg
